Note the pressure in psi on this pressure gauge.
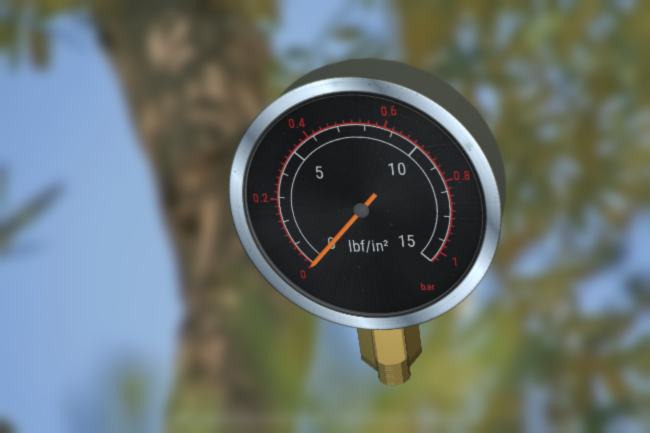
0 psi
